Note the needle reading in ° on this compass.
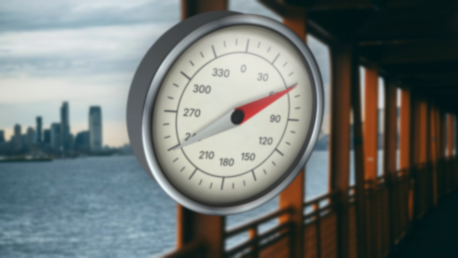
60 °
